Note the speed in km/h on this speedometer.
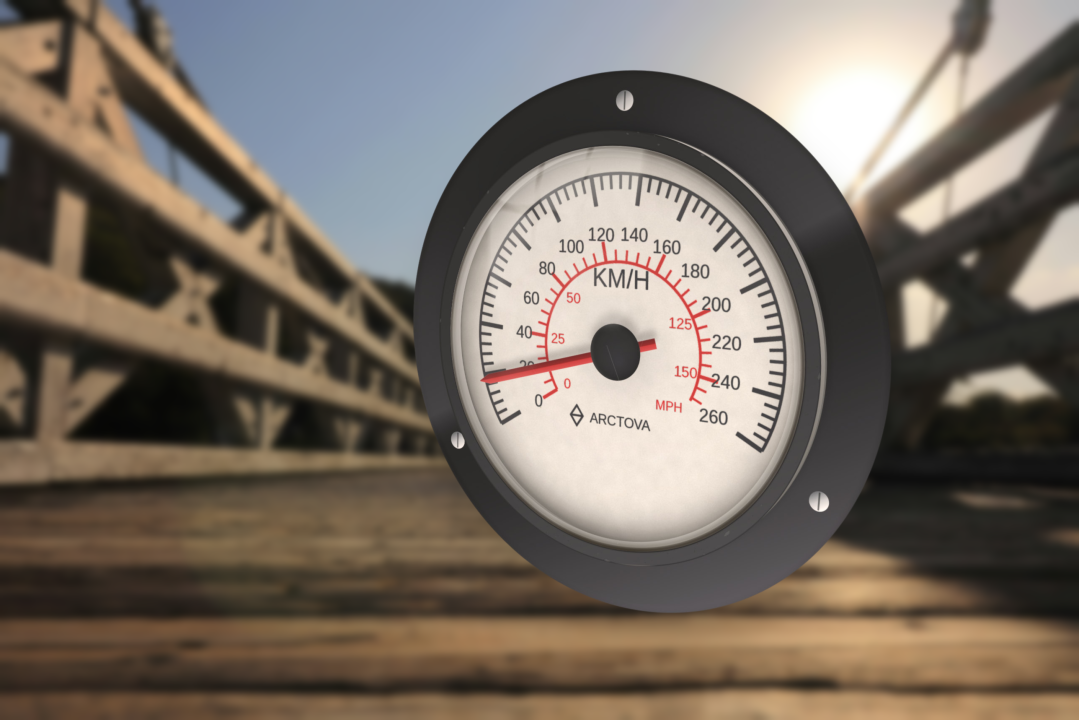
18 km/h
